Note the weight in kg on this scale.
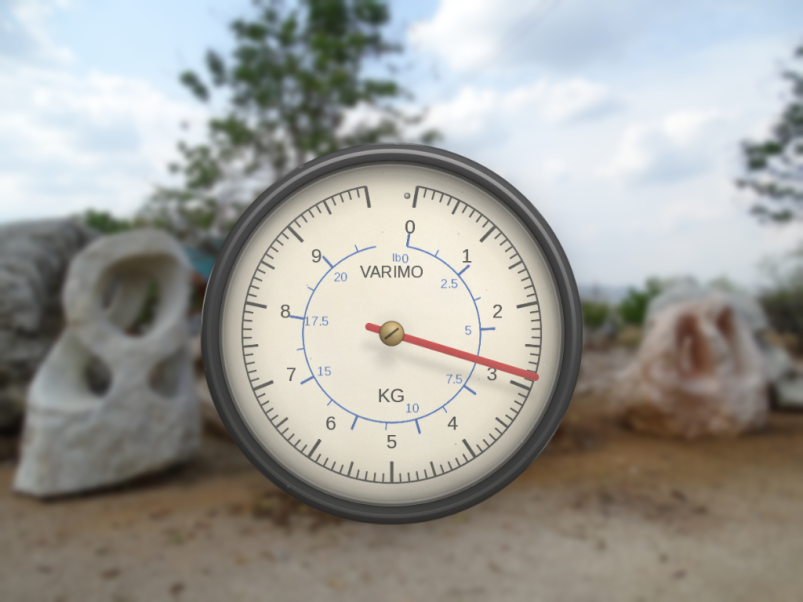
2.85 kg
